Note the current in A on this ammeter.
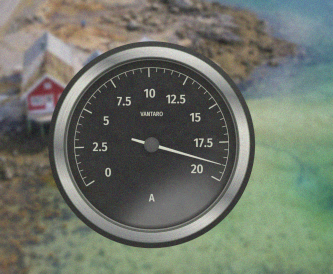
19 A
